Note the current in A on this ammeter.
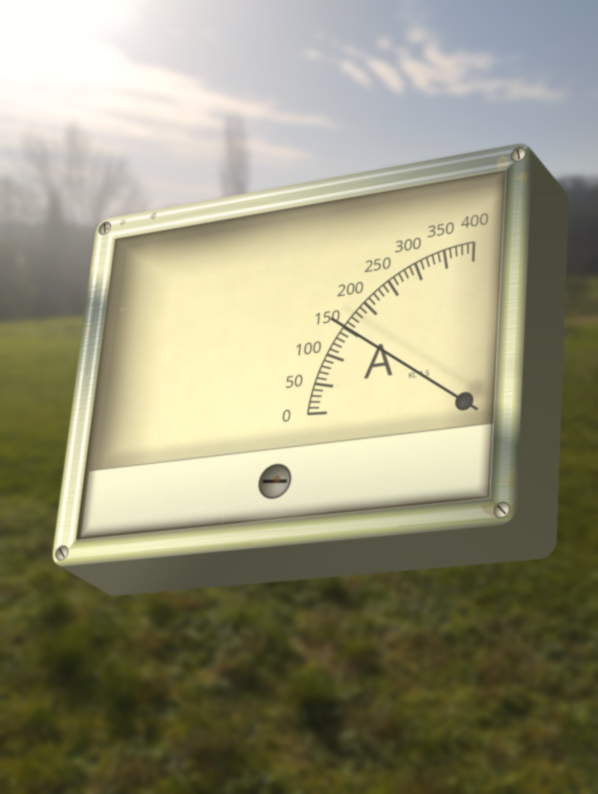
150 A
